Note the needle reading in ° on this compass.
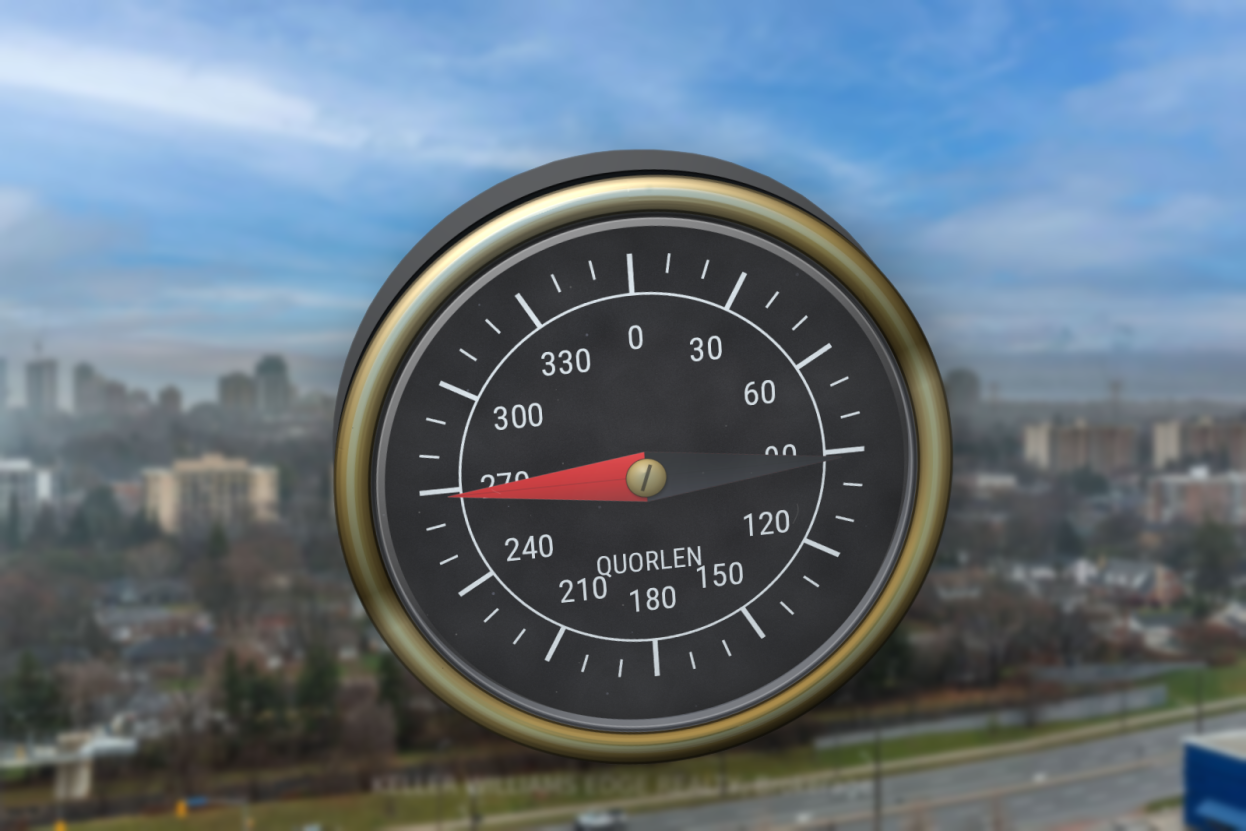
270 °
